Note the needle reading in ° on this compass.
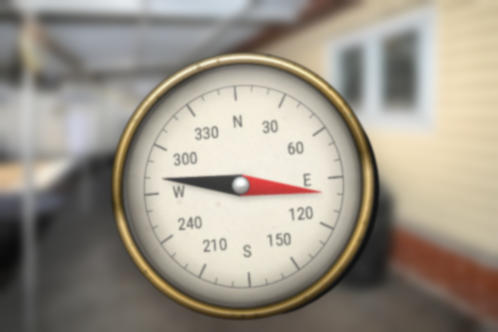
100 °
